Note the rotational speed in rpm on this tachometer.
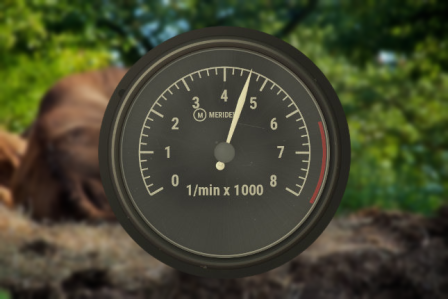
4600 rpm
